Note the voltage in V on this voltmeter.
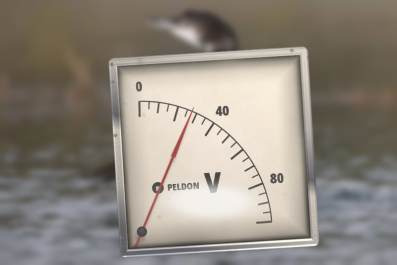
27.5 V
